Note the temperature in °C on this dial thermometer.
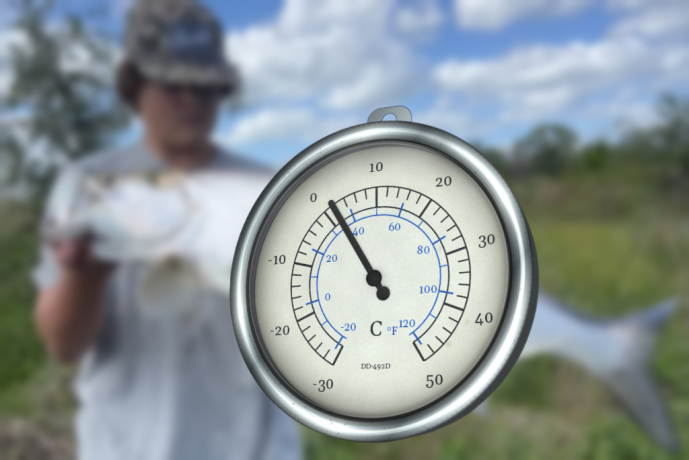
2 °C
